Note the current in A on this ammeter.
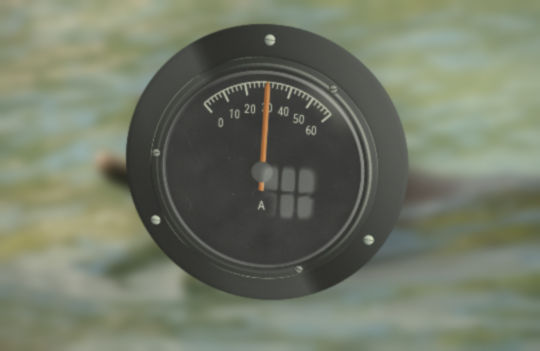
30 A
